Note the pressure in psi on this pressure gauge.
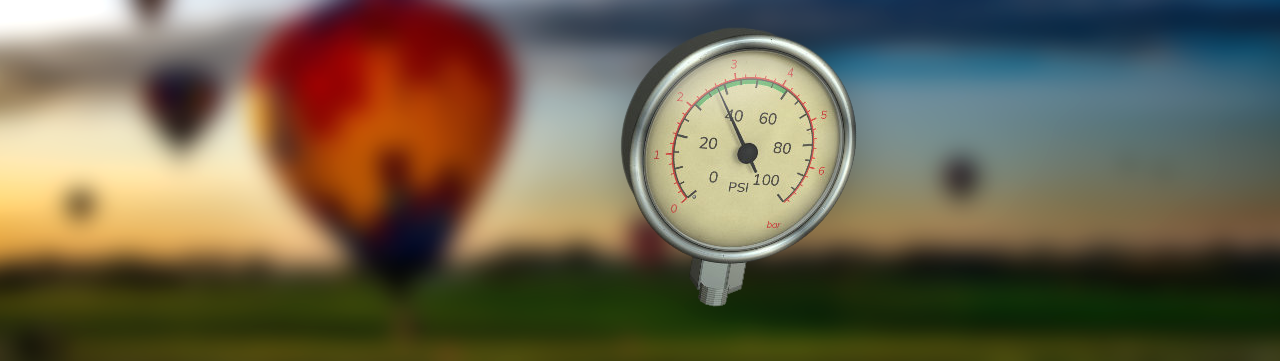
37.5 psi
